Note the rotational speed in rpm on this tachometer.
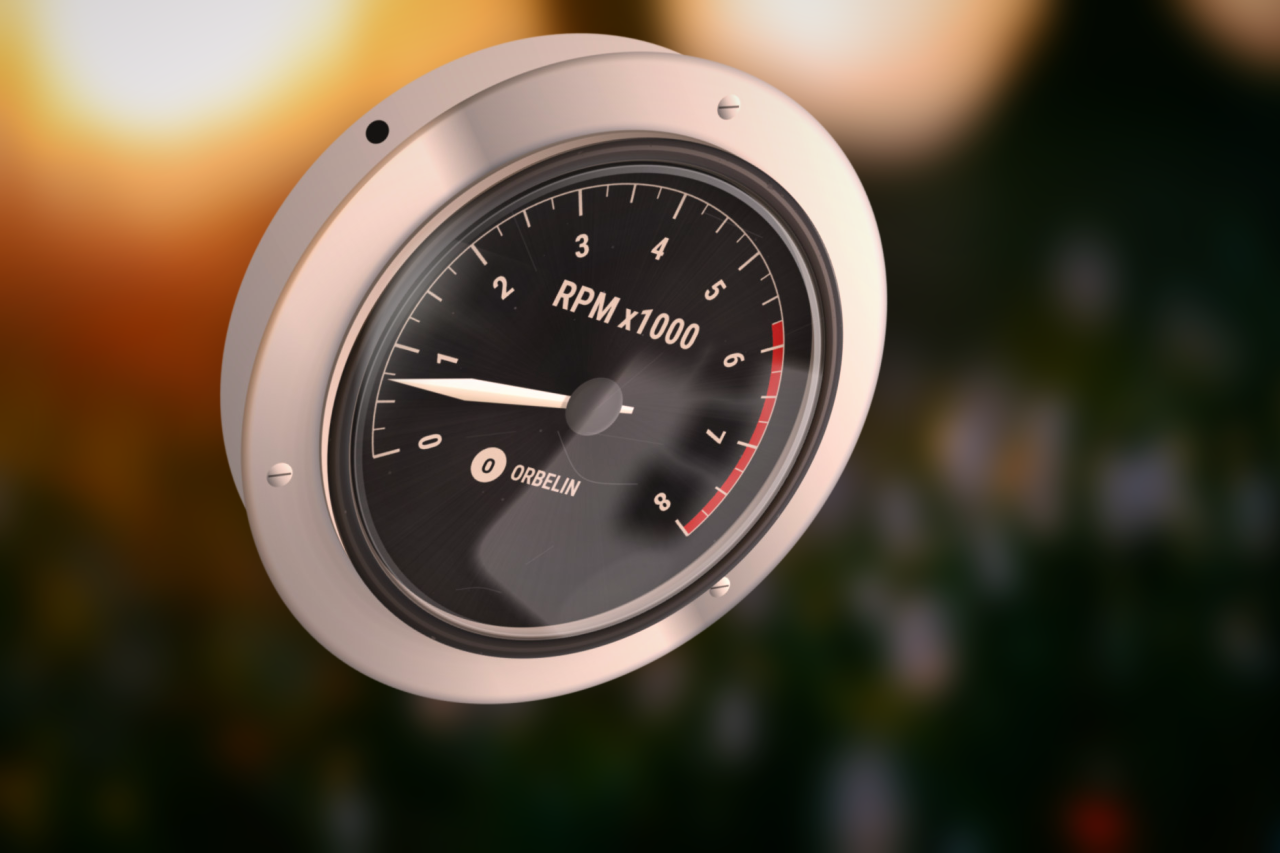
750 rpm
